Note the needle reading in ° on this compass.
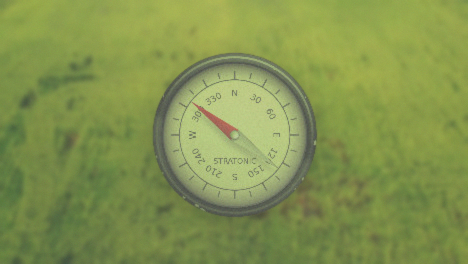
307.5 °
